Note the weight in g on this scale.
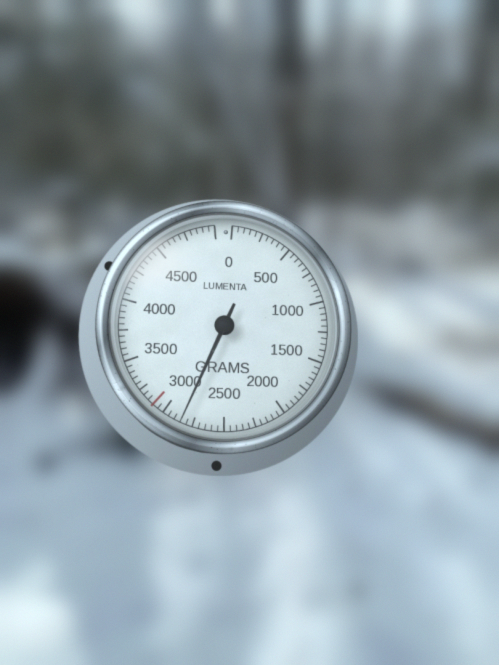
2850 g
